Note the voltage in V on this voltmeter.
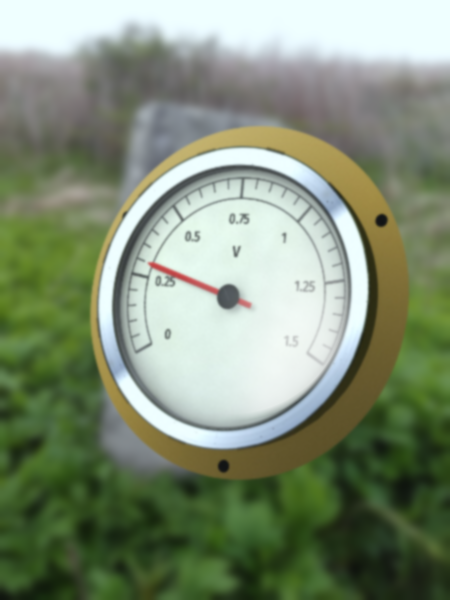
0.3 V
